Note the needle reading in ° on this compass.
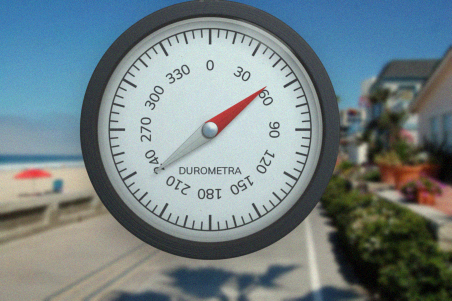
52.5 °
